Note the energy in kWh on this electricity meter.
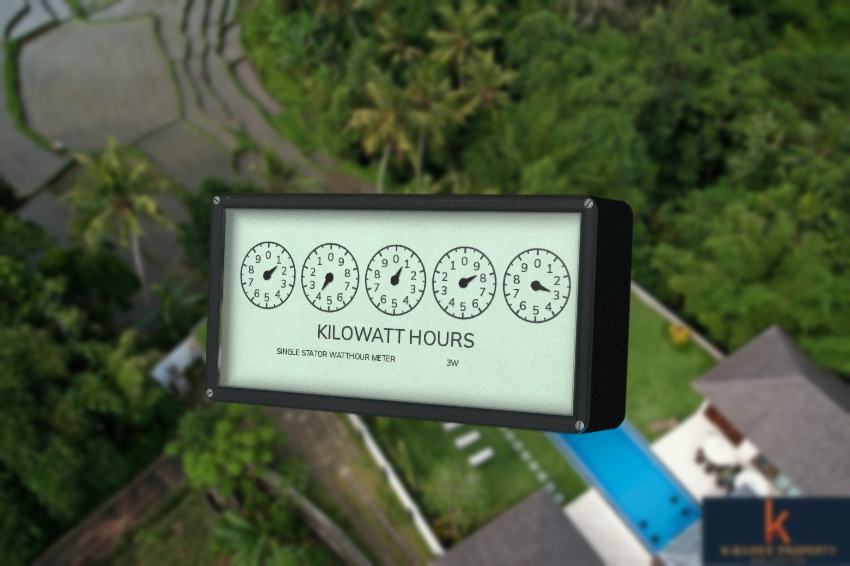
14083 kWh
